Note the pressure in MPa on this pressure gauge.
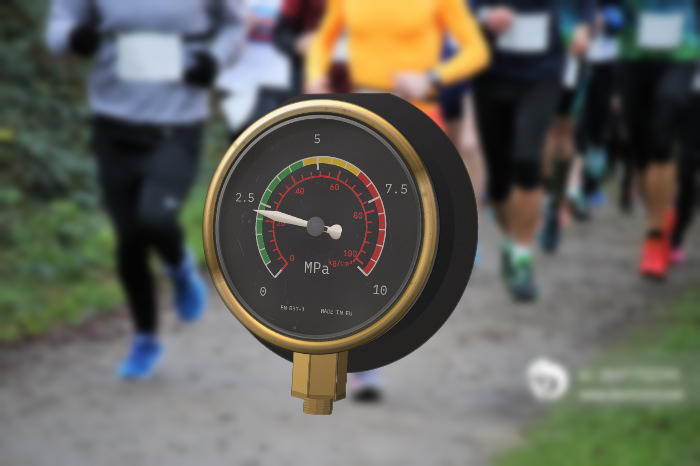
2.25 MPa
